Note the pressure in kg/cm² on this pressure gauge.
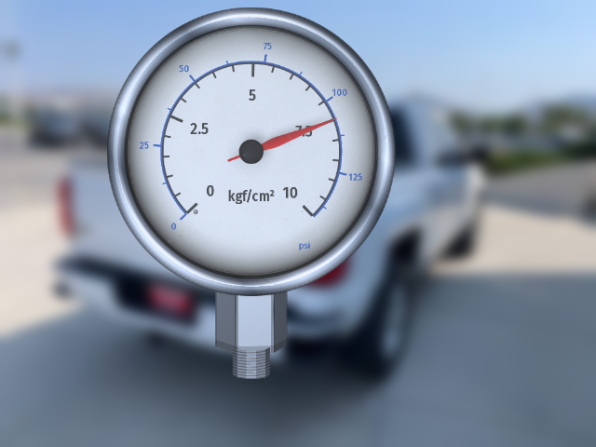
7.5 kg/cm²
